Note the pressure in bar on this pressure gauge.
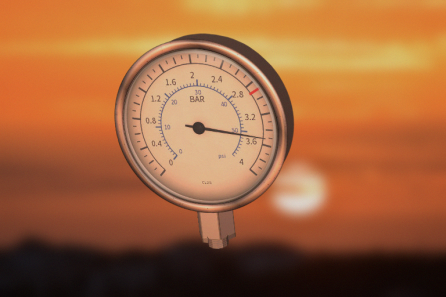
3.5 bar
